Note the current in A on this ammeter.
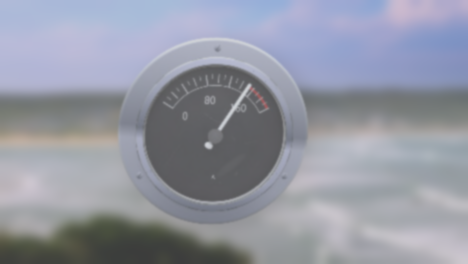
150 A
